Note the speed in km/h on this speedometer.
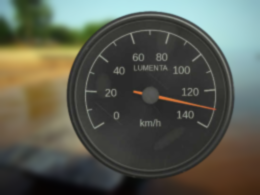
130 km/h
